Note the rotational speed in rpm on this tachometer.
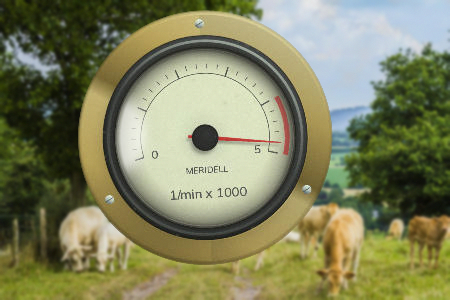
4800 rpm
